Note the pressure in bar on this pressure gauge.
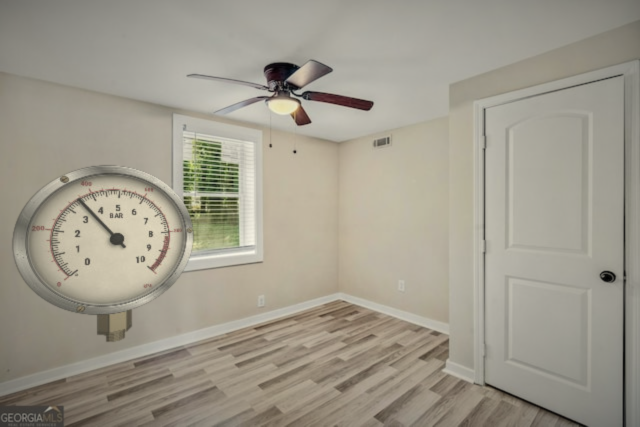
3.5 bar
